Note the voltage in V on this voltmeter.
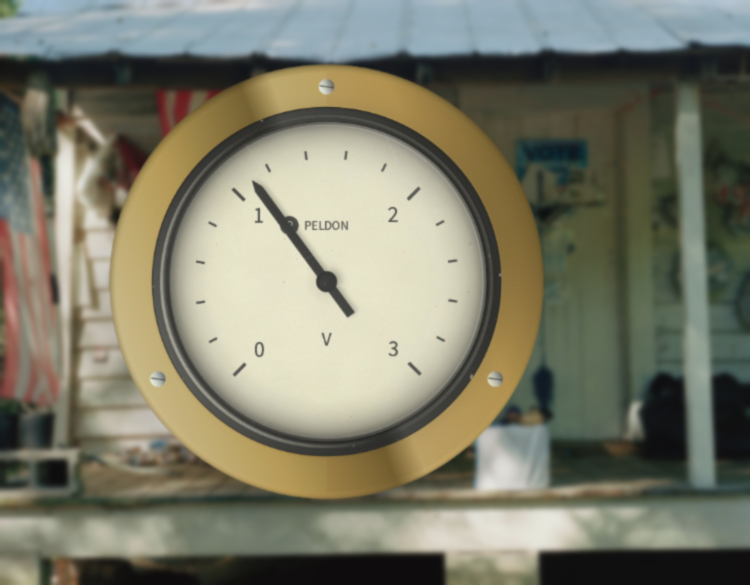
1.1 V
